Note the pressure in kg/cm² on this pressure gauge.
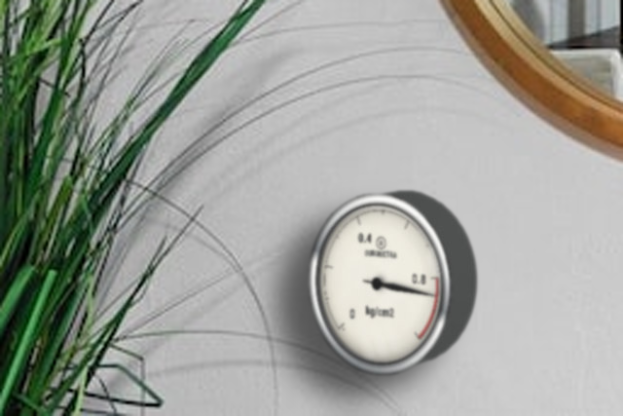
0.85 kg/cm²
